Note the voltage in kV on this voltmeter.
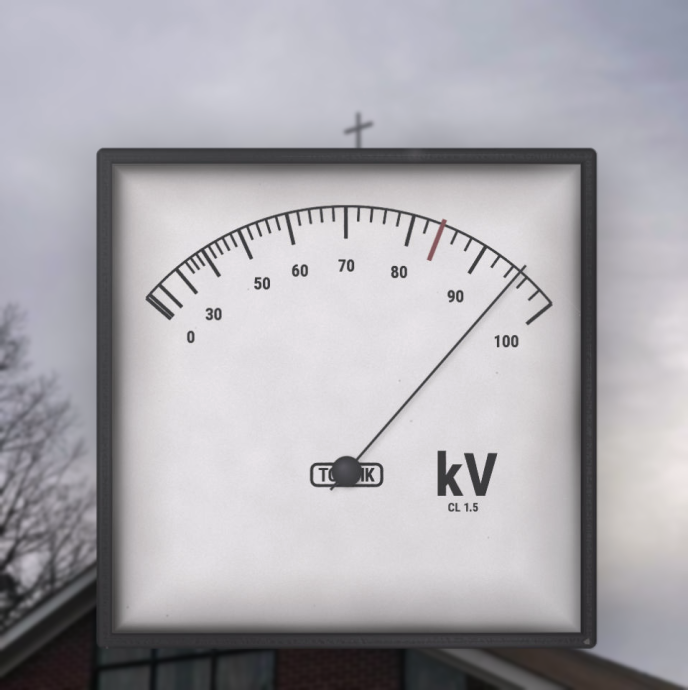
95 kV
